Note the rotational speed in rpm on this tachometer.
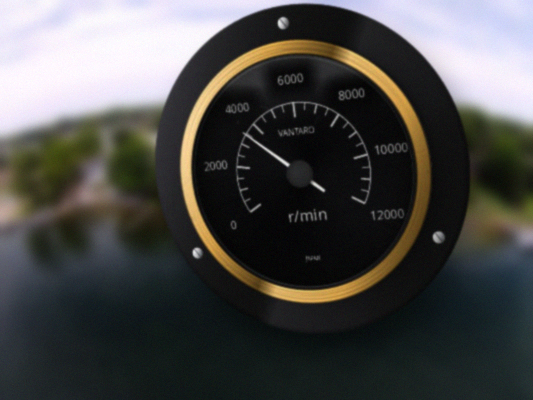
3500 rpm
